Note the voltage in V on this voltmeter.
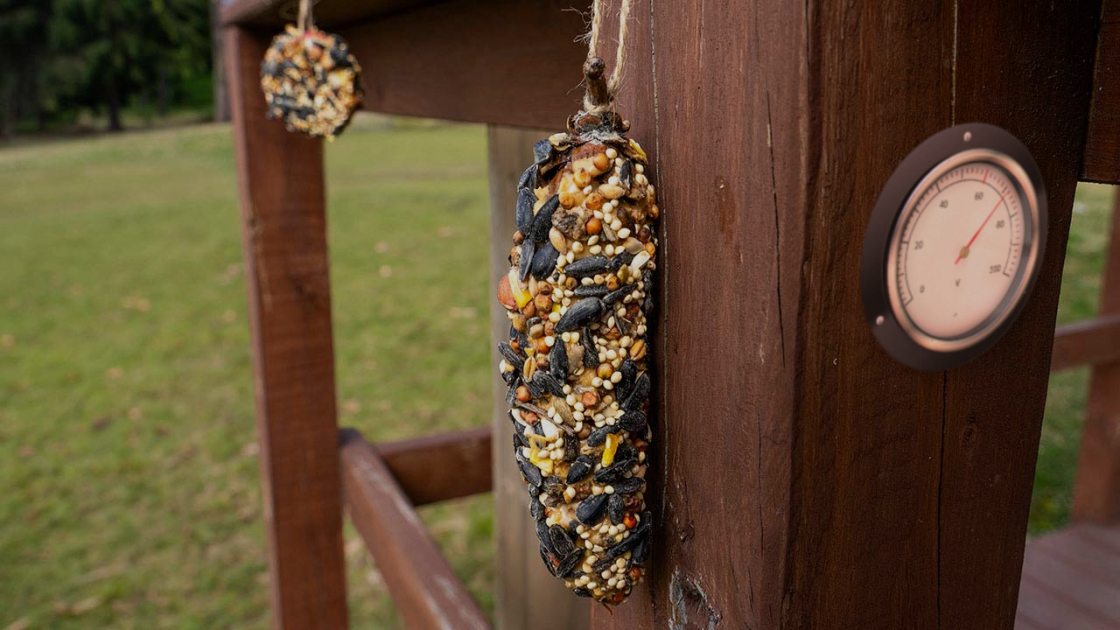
70 V
